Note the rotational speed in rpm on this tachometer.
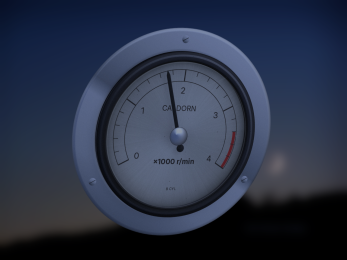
1700 rpm
